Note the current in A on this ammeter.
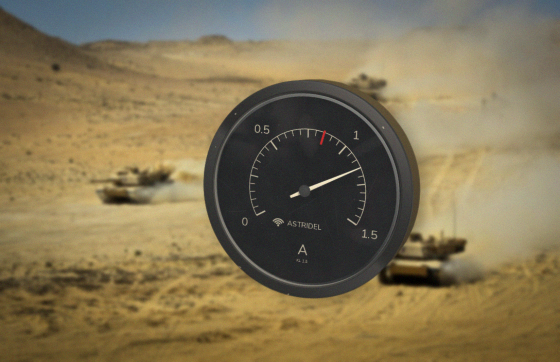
1.15 A
